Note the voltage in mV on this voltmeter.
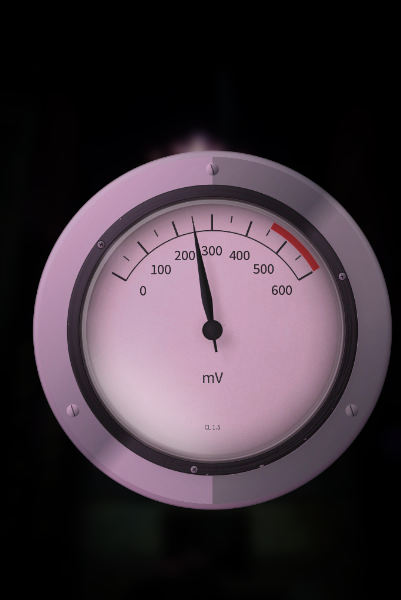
250 mV
